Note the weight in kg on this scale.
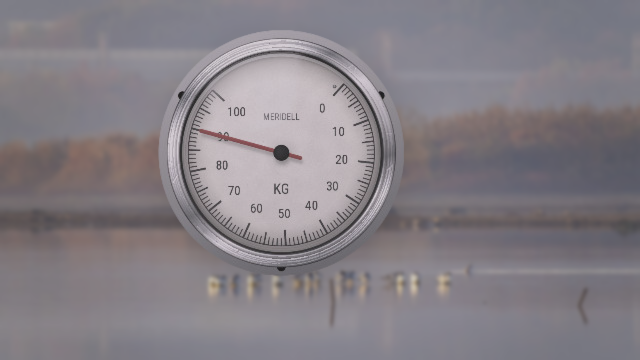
90 kg
